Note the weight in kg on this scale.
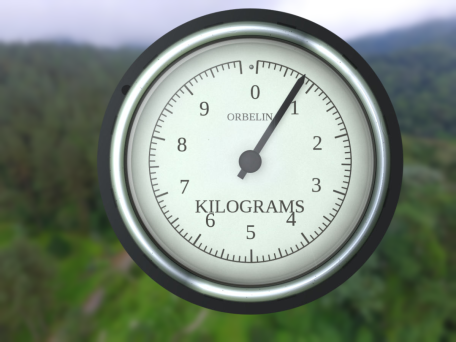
0.8 kg
